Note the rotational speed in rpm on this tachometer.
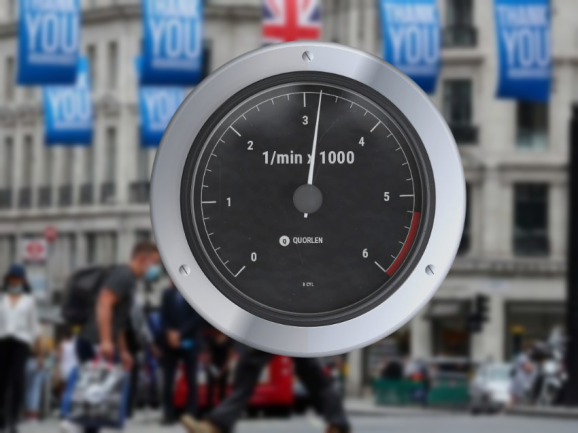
3200 rpm
